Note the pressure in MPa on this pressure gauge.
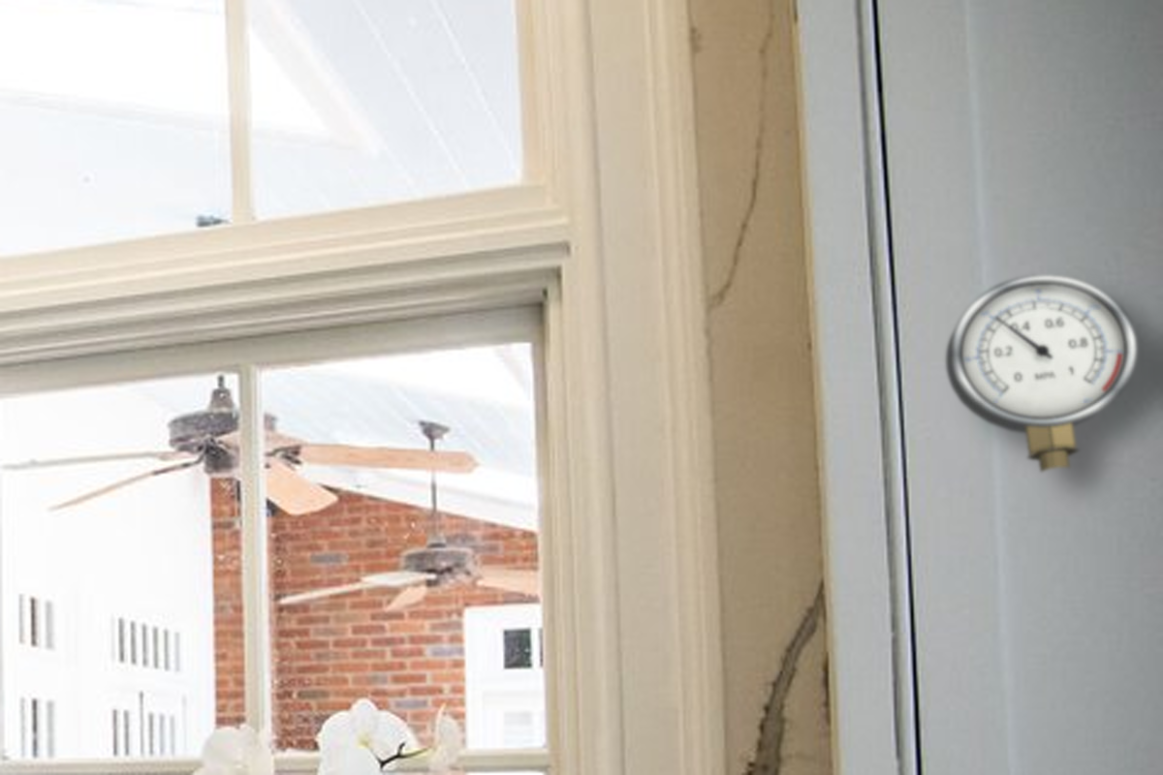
0.35 MPa
